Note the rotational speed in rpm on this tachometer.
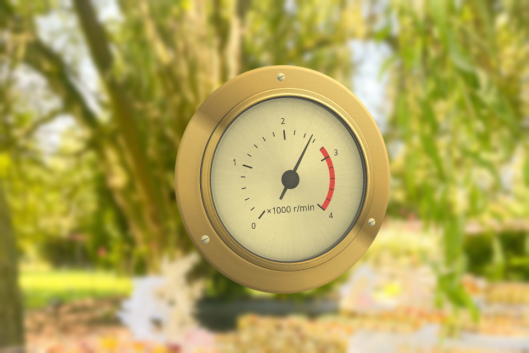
2500 rpm
